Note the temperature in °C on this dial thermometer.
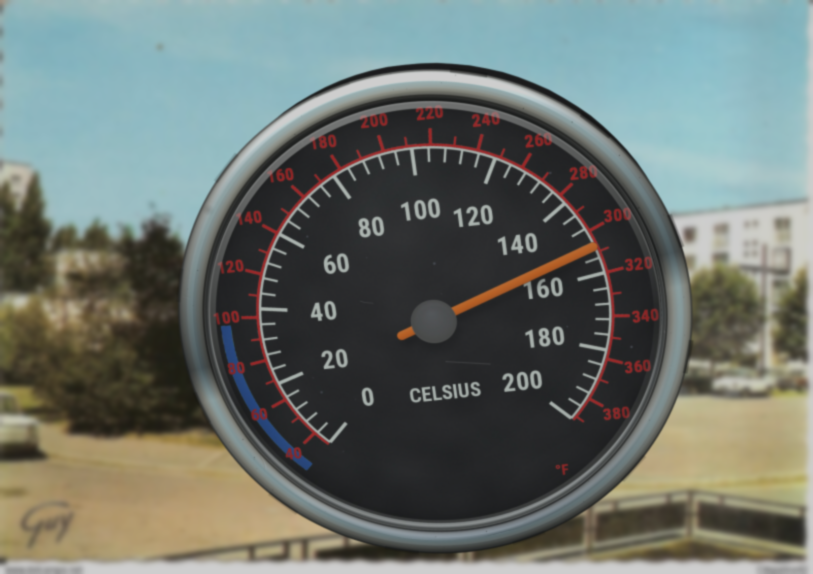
152 °C
